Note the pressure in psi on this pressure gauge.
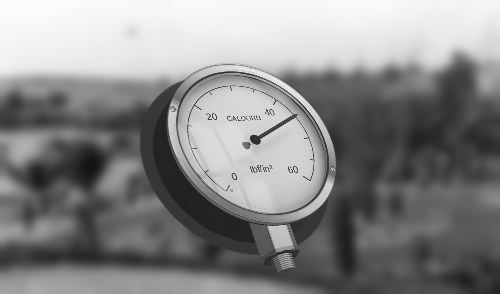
45 psi
